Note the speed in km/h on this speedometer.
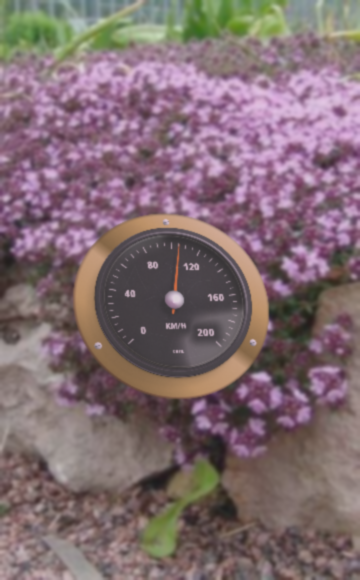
105 km/h
